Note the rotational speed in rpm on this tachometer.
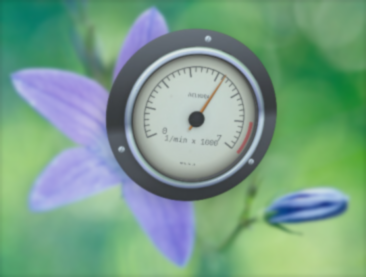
4200 rpm
